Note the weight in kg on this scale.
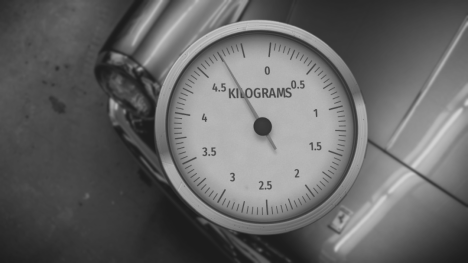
4.75 kg
